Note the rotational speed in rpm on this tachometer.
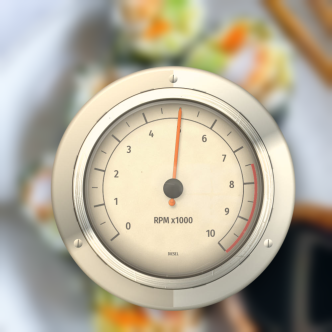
5000 rpm
